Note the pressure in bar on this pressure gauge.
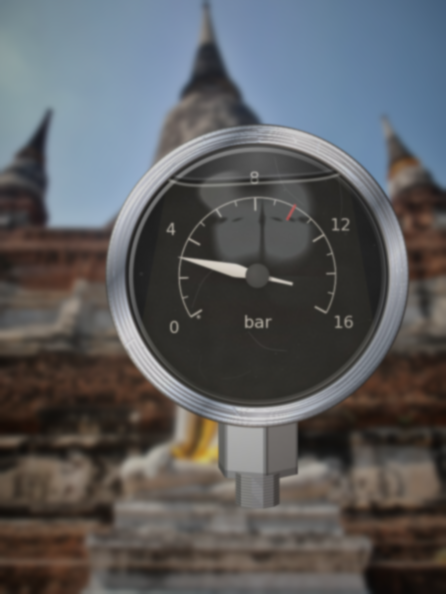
3 bar
